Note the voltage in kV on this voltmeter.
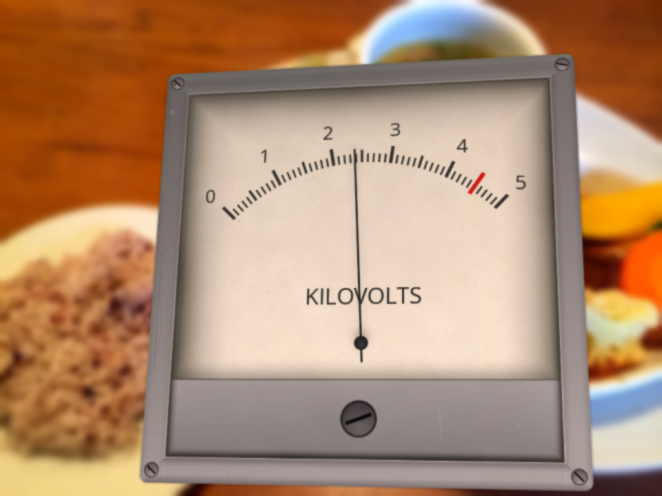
2.4 kV
